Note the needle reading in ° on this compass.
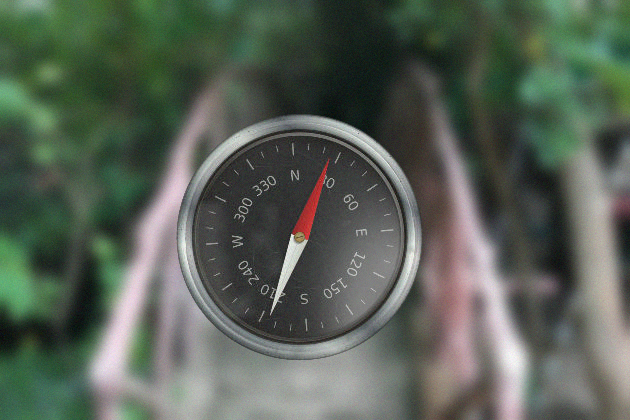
25 °
